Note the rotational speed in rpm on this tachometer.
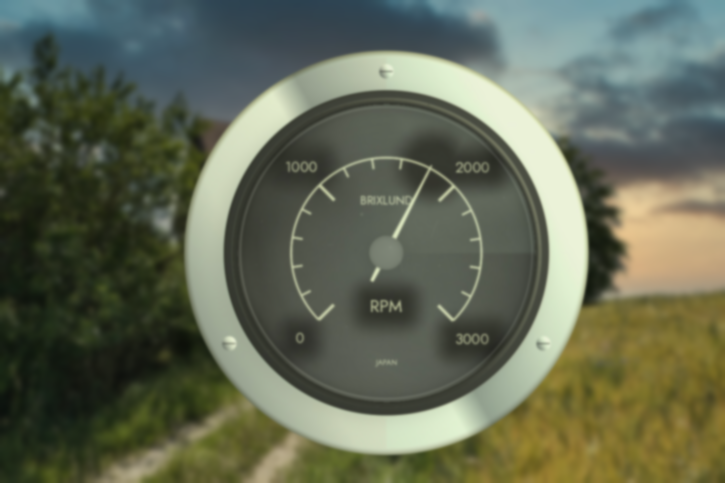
1800 rpm
